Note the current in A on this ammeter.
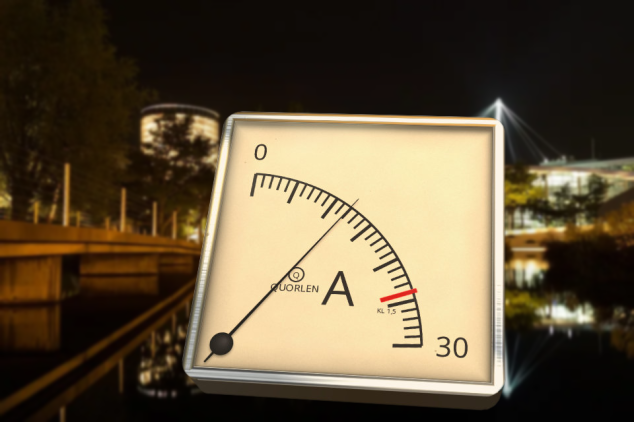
12 A
